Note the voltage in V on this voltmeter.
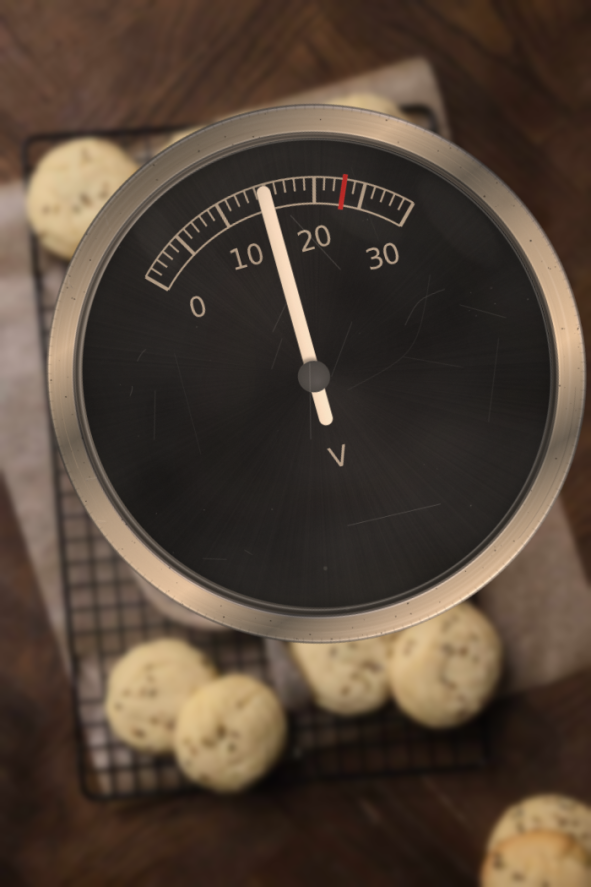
15 V
